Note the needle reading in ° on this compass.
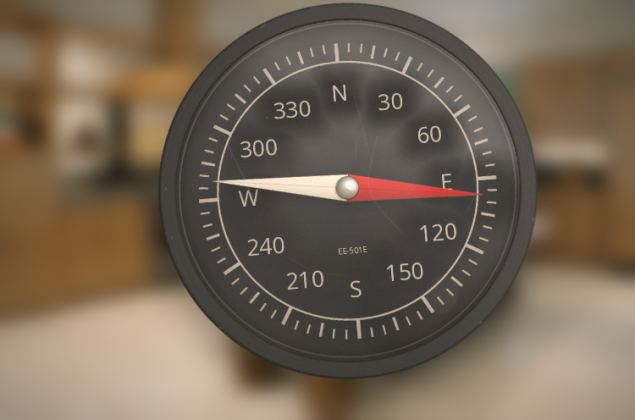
97.5 °
